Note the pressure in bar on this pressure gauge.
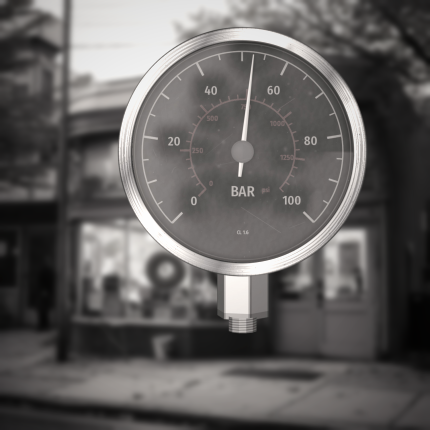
52.5 bar
